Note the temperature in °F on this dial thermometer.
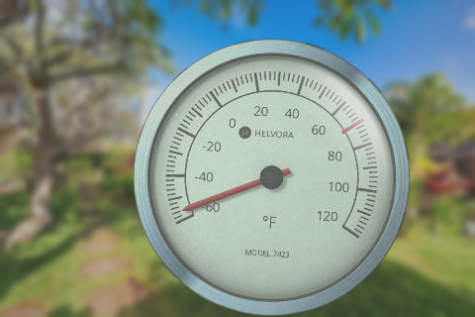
-56 °F
